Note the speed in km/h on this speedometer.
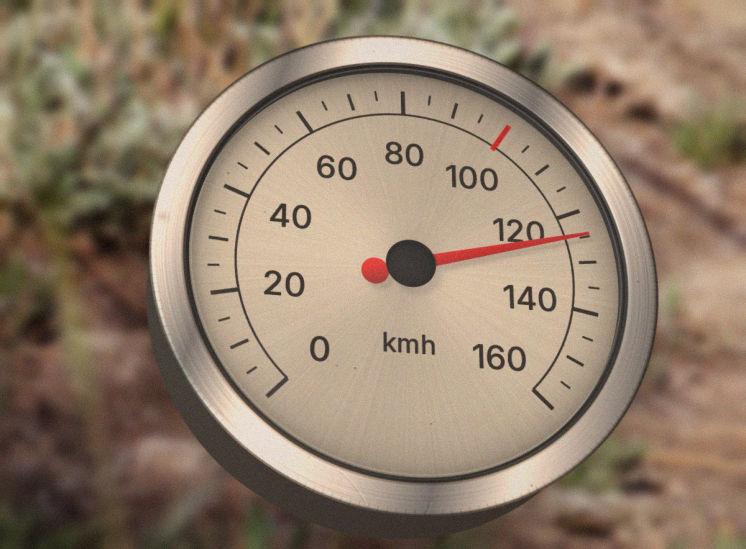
125 km/h
